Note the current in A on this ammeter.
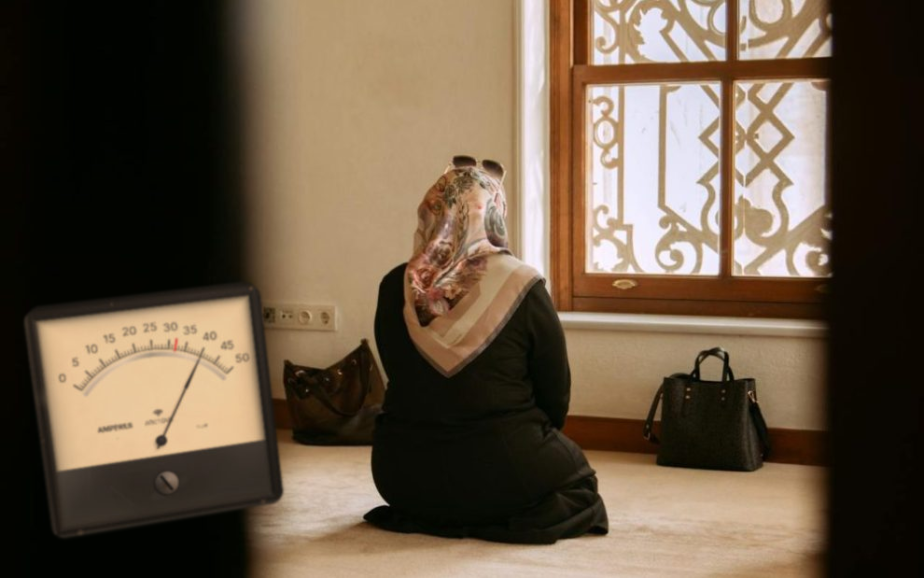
40 A
